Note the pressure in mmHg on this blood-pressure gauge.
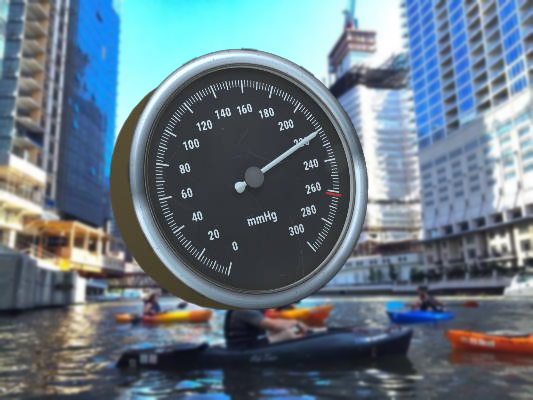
220 mmHg
